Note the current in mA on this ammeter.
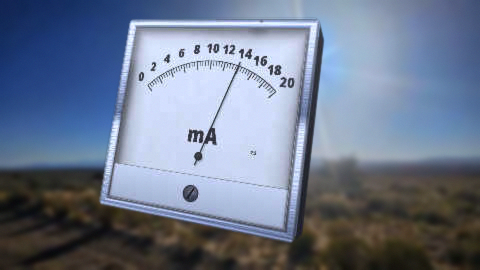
14 mA
